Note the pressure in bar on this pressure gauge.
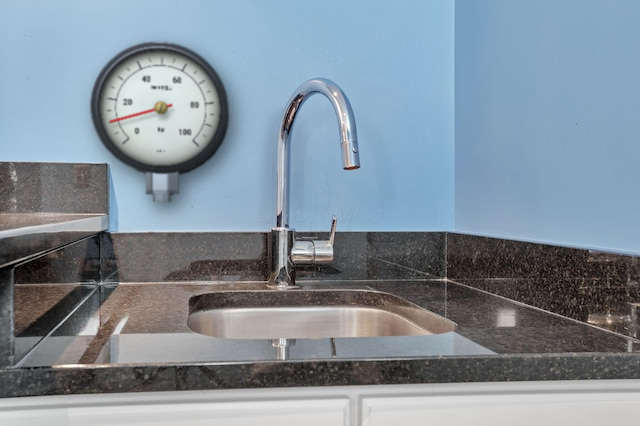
10 bar
